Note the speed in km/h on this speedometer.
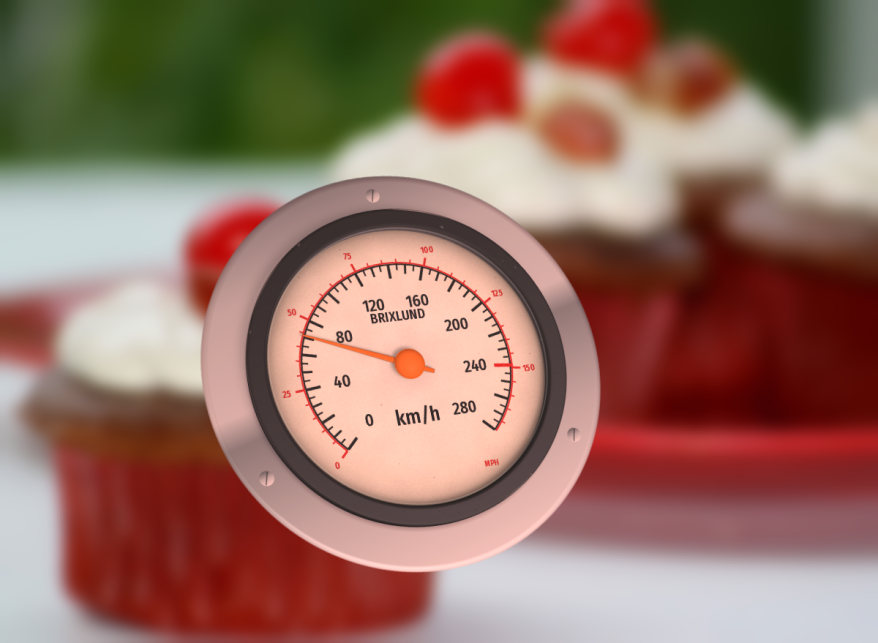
70 km/h
